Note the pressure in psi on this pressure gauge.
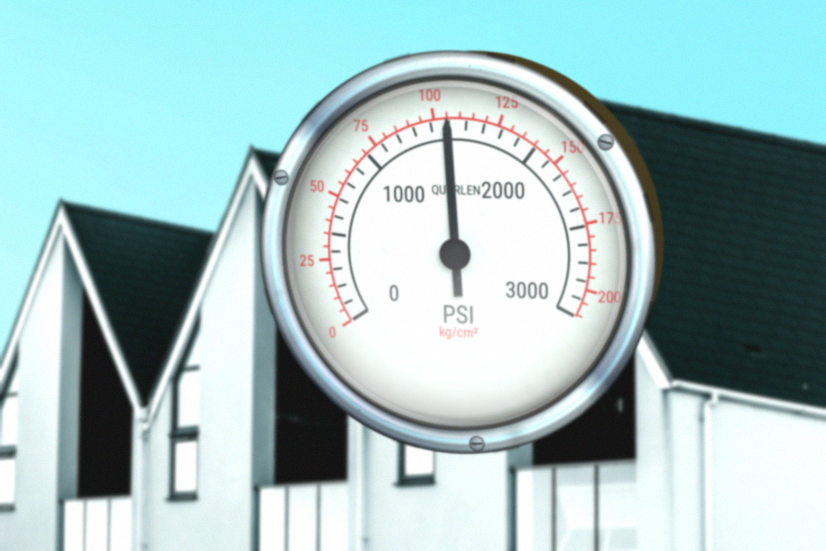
1500 psi
